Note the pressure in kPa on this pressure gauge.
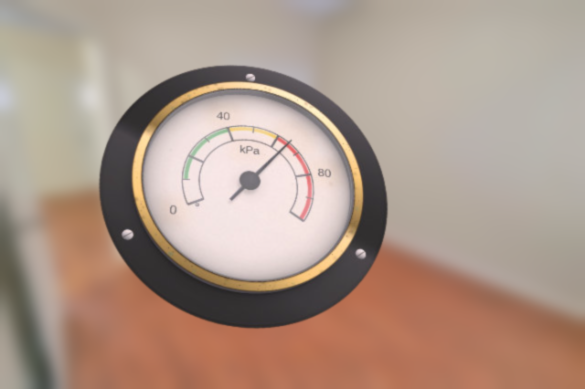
65 kPa
